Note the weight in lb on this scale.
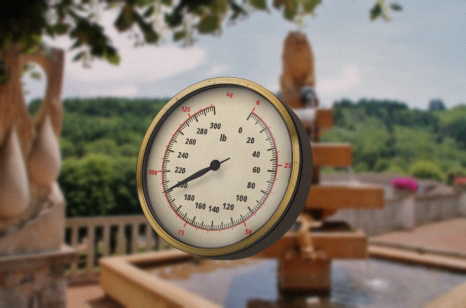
200 lb
